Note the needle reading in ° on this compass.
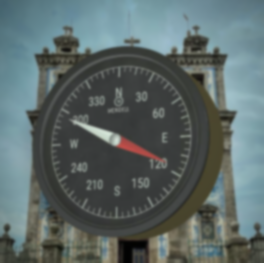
115 °
